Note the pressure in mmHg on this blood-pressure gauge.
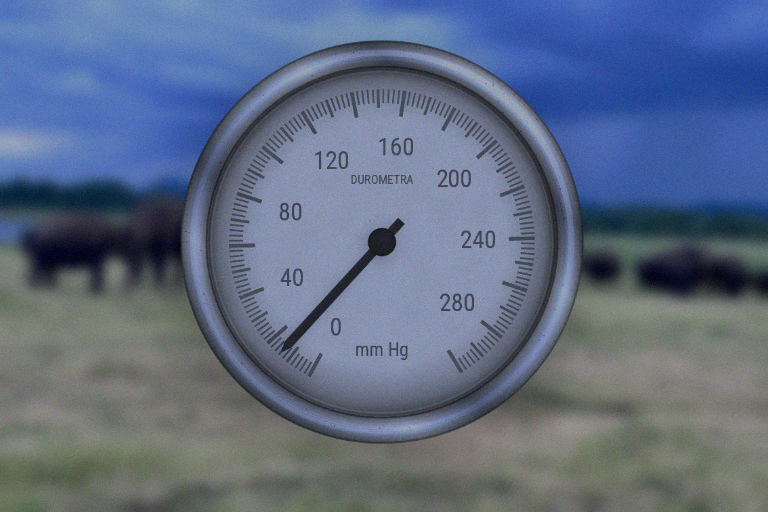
14 mmHg
